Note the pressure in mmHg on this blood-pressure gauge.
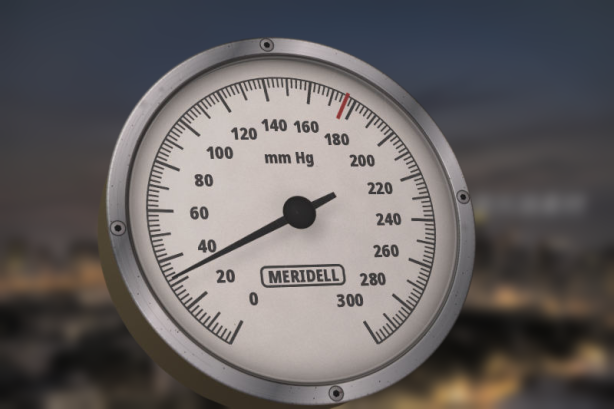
32 mmHg
